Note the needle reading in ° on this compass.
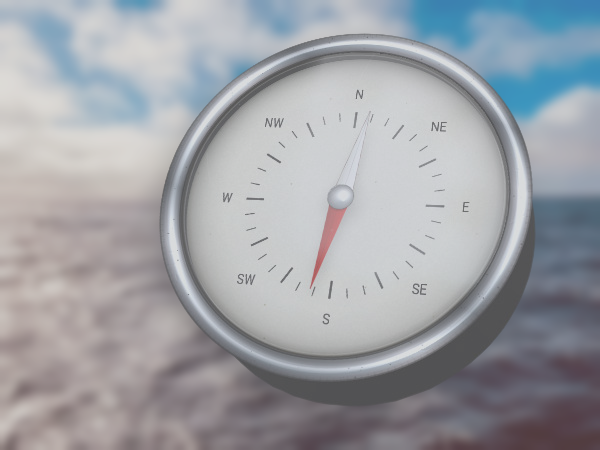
190 °
